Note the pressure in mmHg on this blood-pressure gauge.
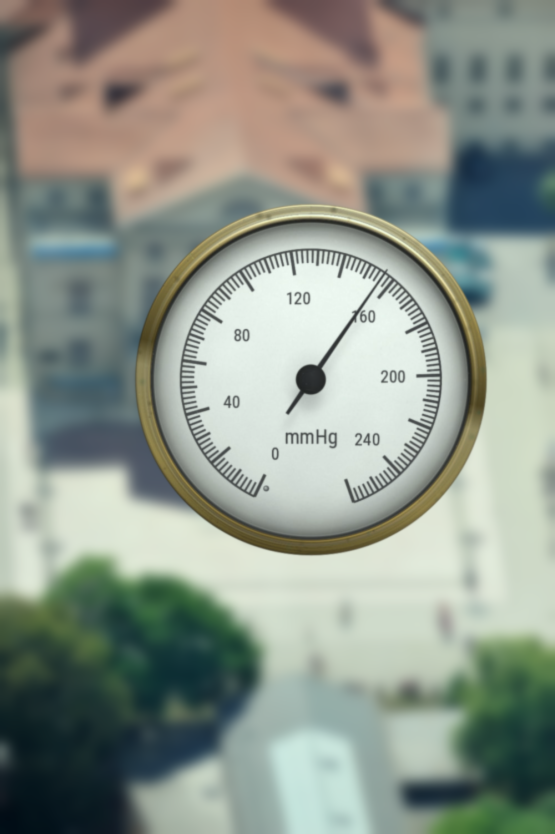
156 mmHg
